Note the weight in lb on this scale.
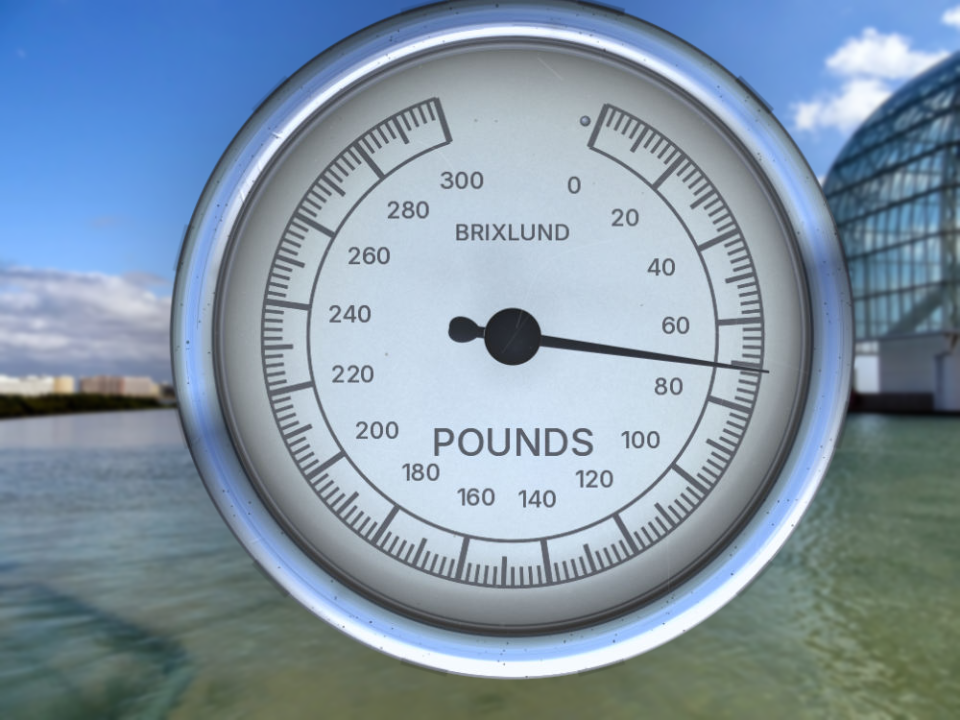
71 lb
